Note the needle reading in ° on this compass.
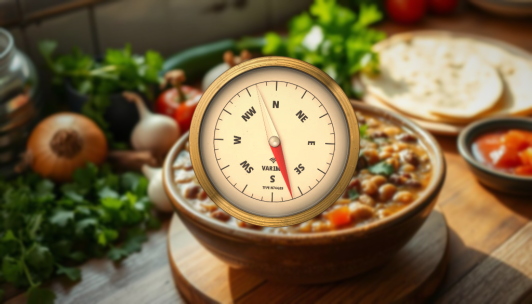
160 °
